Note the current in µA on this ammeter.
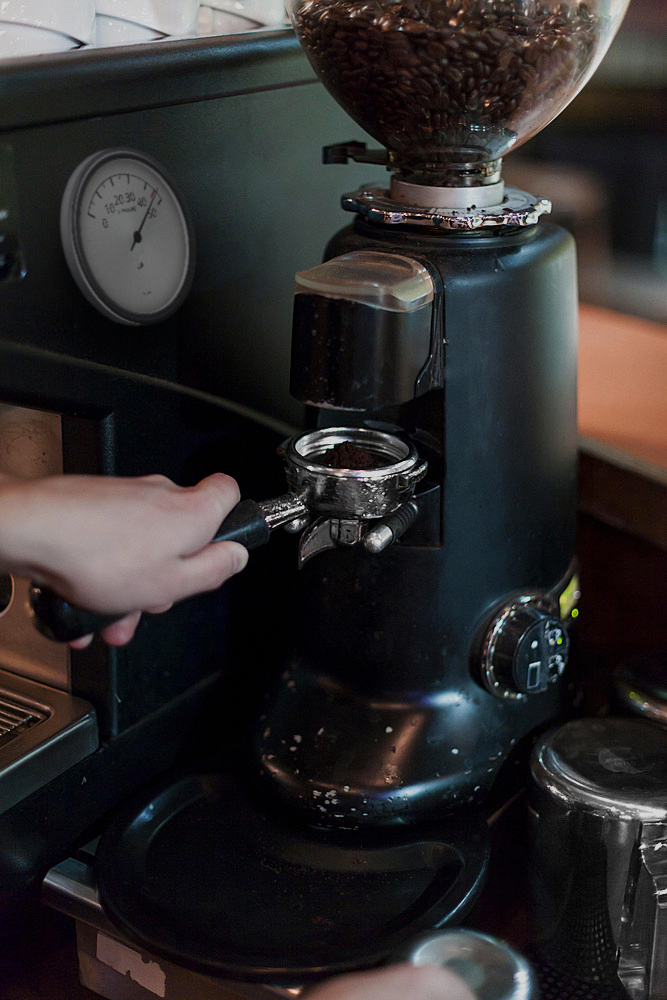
45 µA
